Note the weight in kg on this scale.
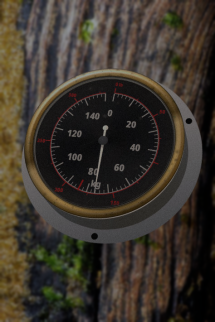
76 kg
